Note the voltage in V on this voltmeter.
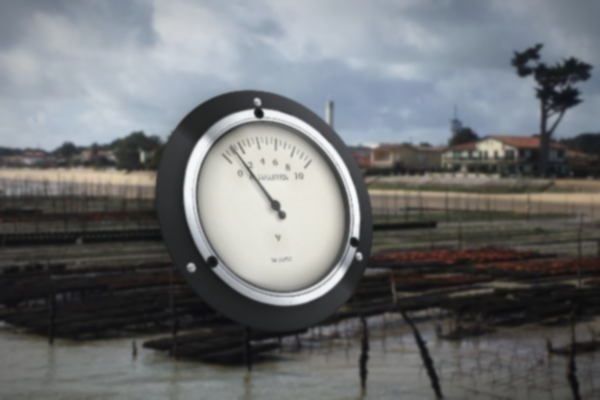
1 V
